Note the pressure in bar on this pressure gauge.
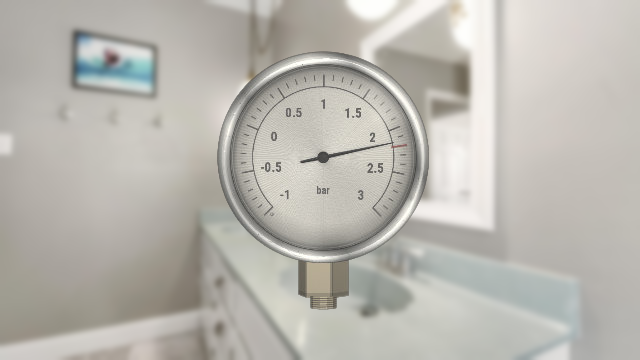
2.15 bar
